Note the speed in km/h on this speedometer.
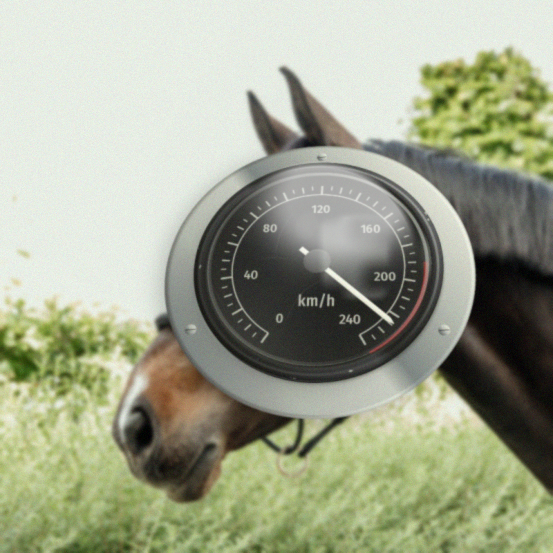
225 km/h
